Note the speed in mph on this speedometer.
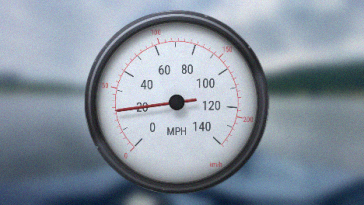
20 mph
